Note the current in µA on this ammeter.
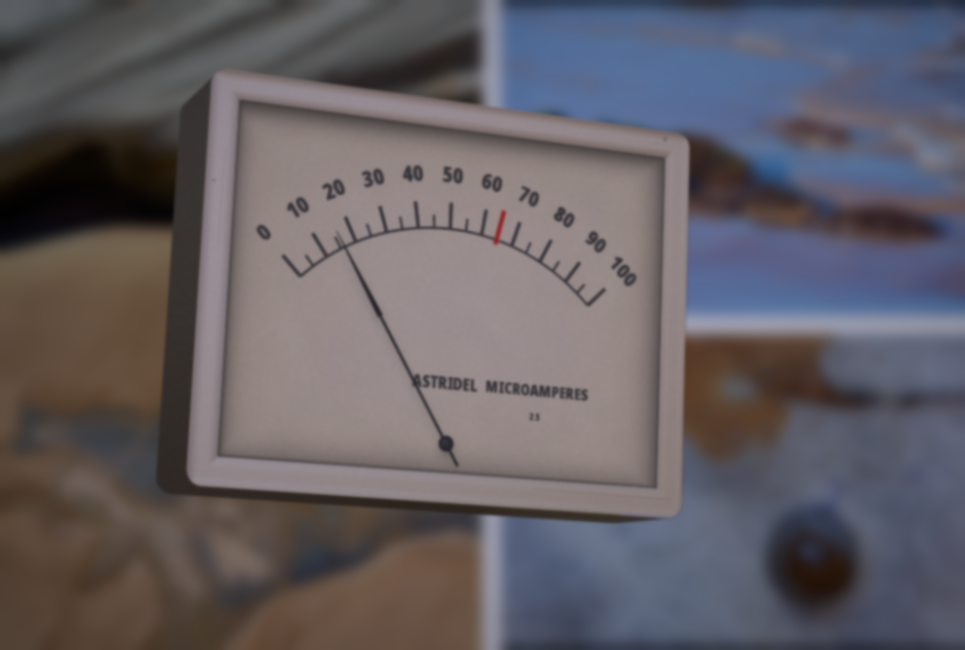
15 µA
